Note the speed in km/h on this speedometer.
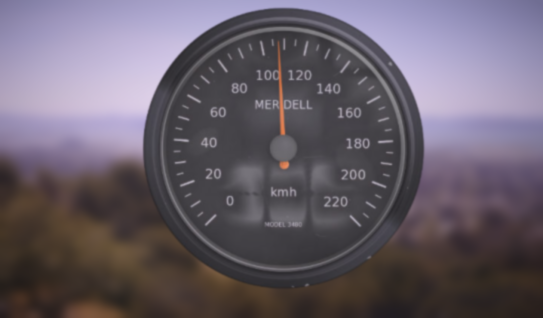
107.5 km/h
